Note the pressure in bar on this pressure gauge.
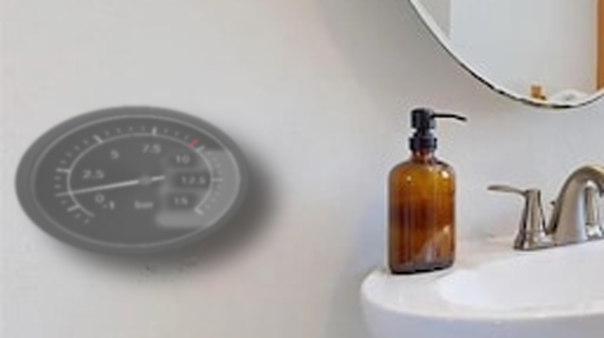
1 bar
